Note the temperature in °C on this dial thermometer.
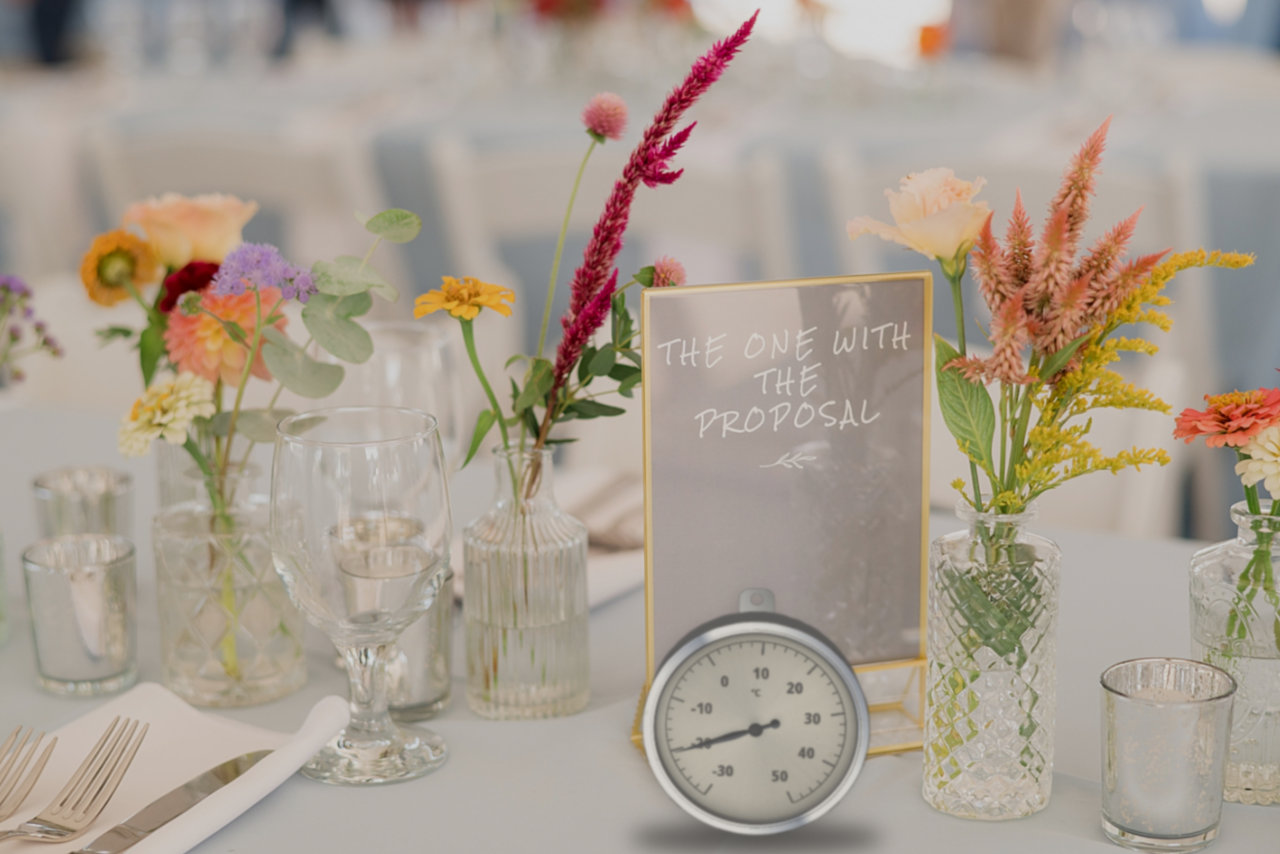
-20 °C
